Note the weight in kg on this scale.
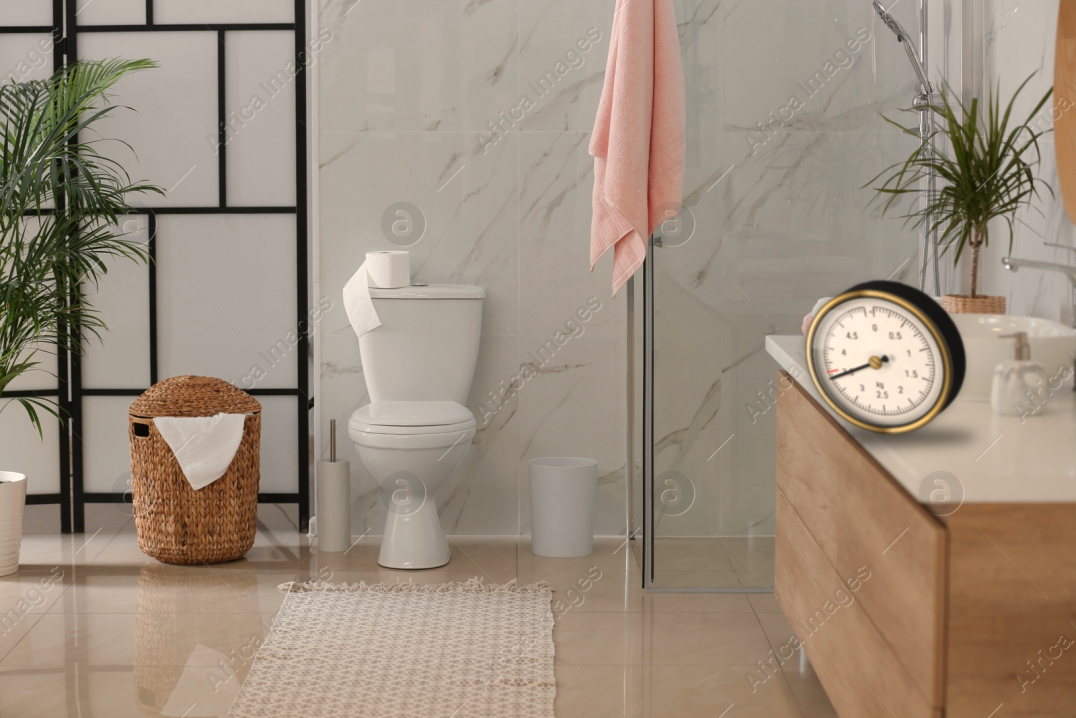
3.5 kg
